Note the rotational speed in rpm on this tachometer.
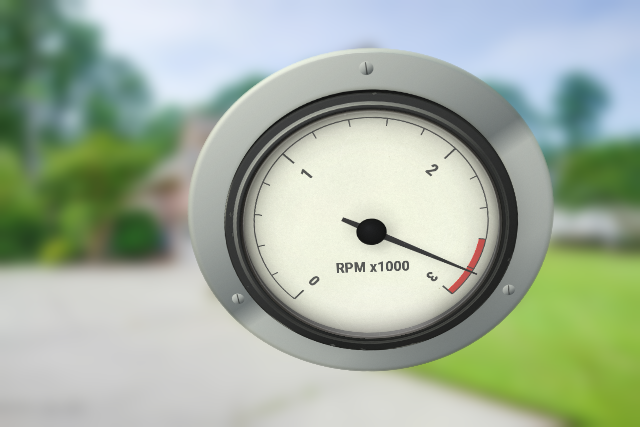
2800 rpm
